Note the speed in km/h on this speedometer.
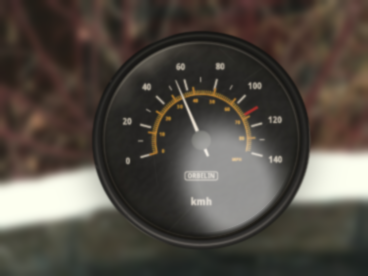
55 km/h
